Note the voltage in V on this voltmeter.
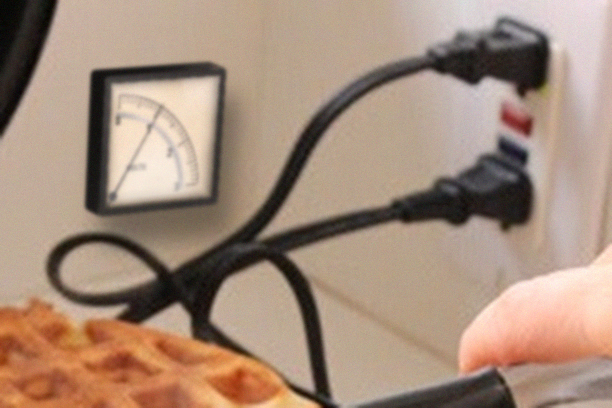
1 V
